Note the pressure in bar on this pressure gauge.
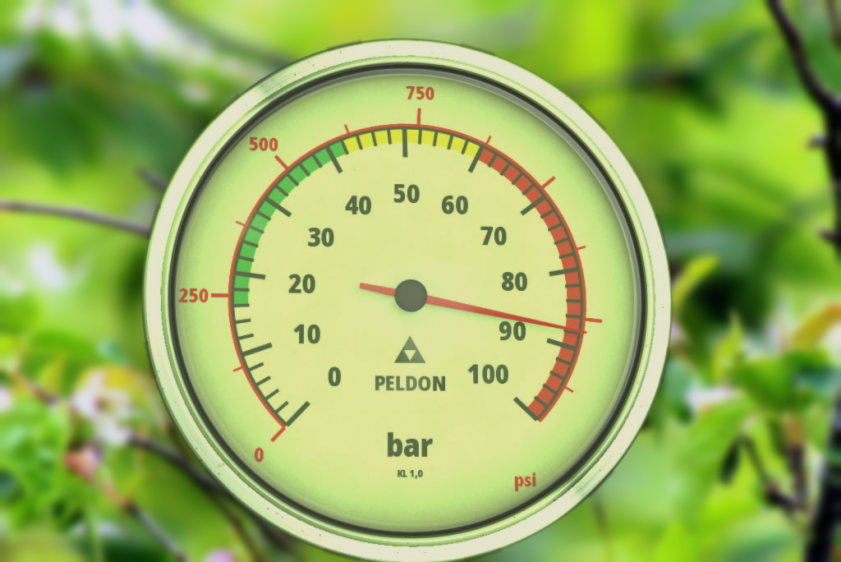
88 bar
